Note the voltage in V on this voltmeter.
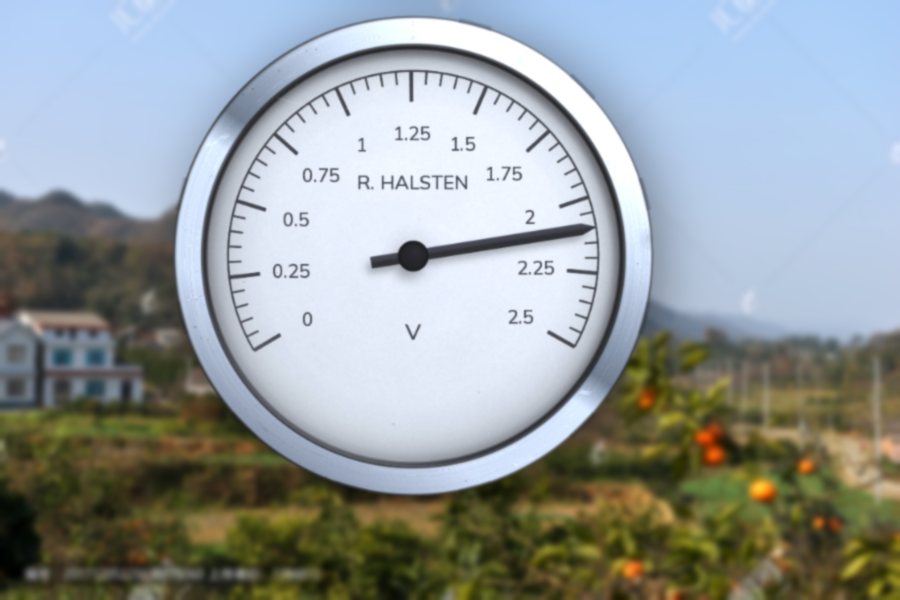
2.1 V
